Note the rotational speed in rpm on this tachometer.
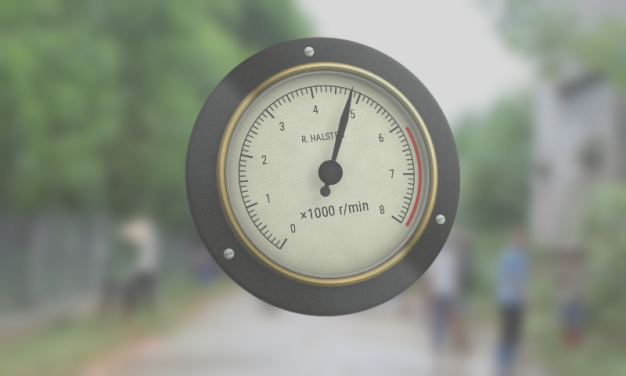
4800 rpm
